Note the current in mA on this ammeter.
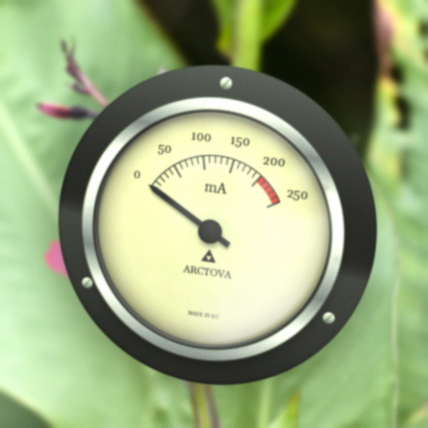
0 mA
